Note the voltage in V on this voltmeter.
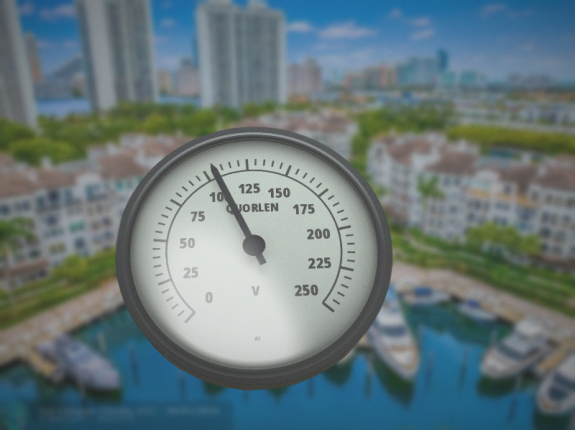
105 V
